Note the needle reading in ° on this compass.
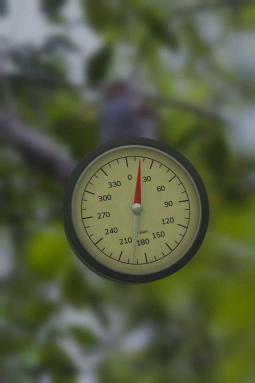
15 °
